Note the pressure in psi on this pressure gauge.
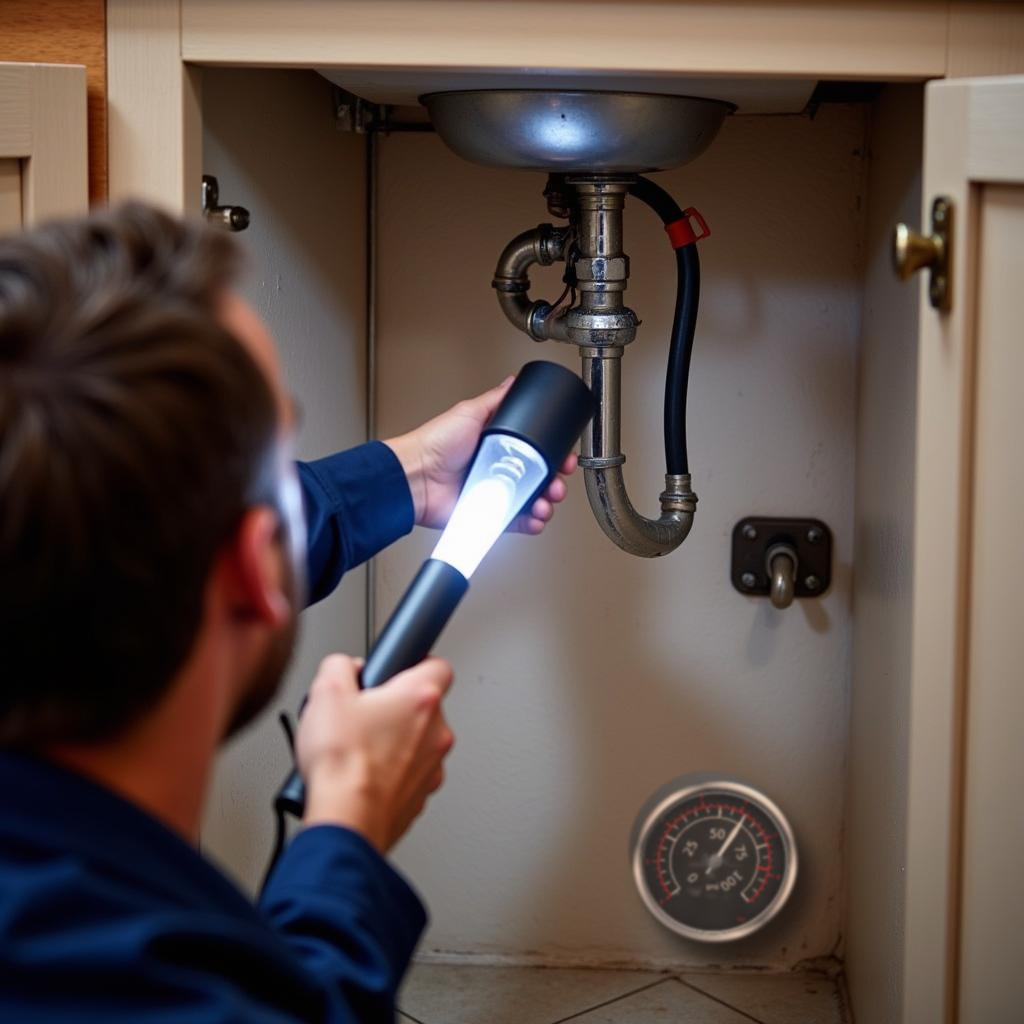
60 psi
